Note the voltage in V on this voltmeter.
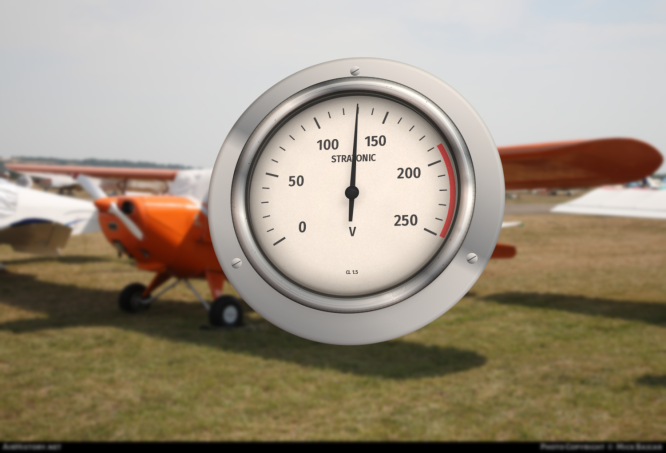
130 V
